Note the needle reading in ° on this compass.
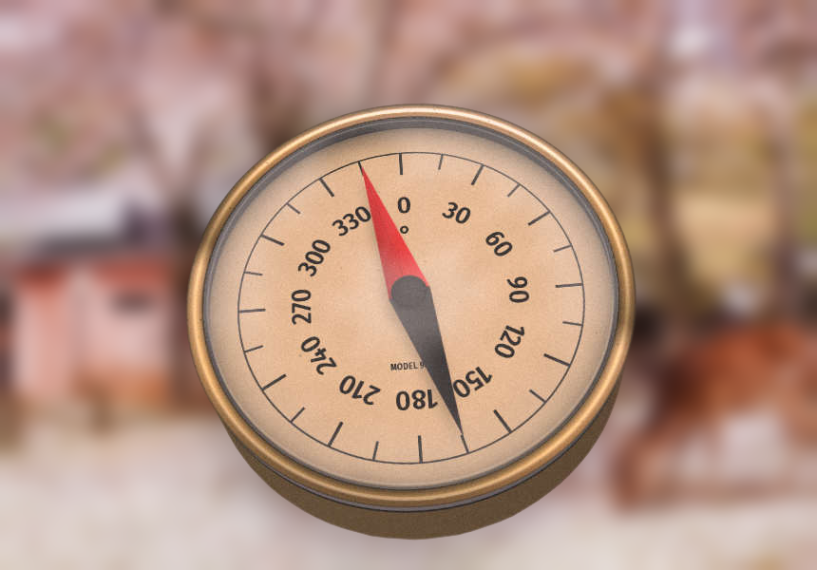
345 °
